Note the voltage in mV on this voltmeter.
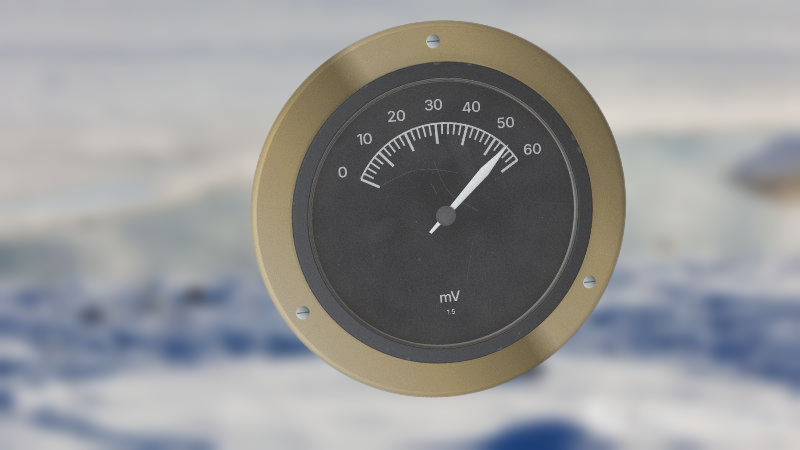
54 mV
